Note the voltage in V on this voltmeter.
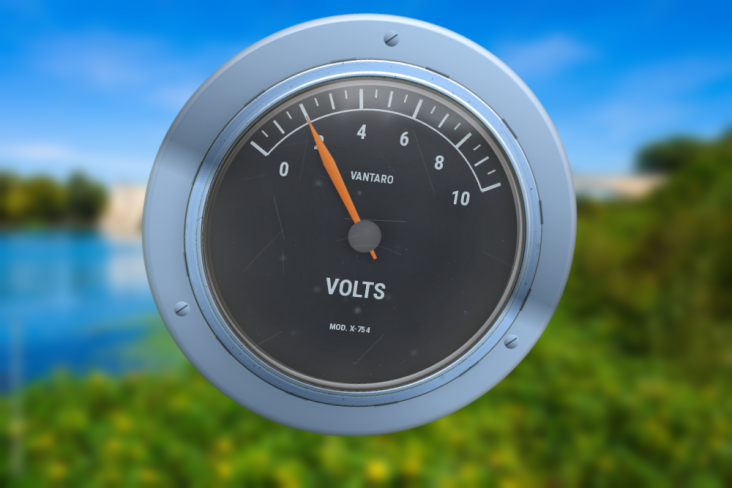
2 V
